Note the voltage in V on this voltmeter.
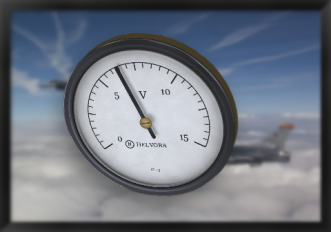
6.5 V
